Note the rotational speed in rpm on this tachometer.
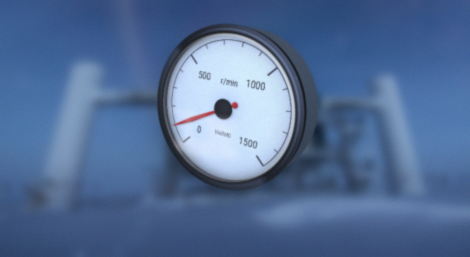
100 rpm
